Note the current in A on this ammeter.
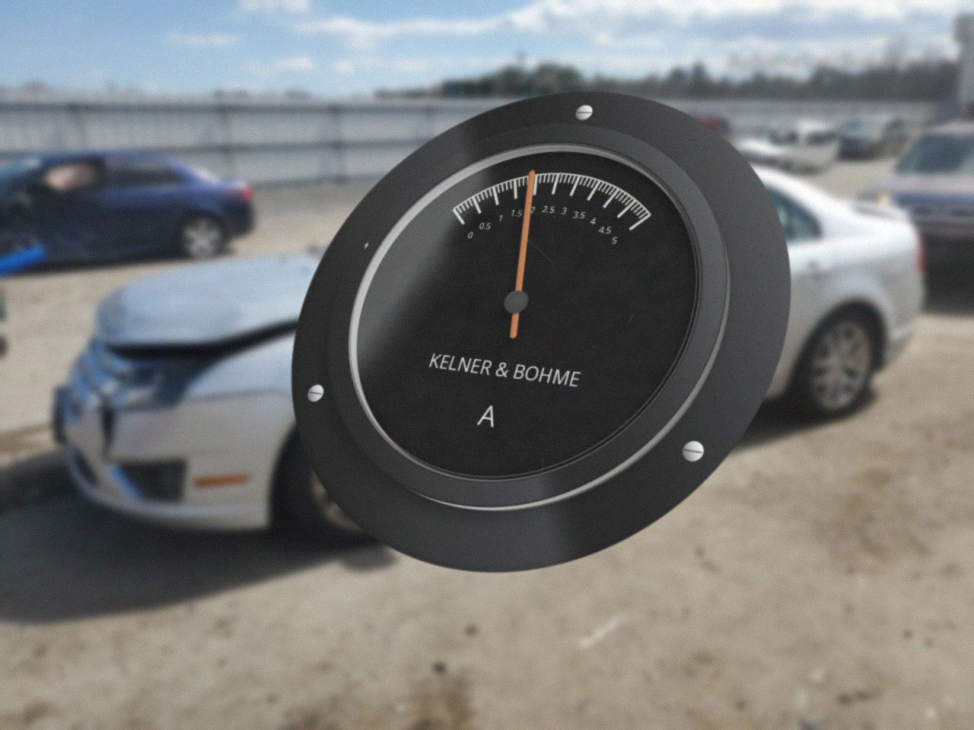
2 A
